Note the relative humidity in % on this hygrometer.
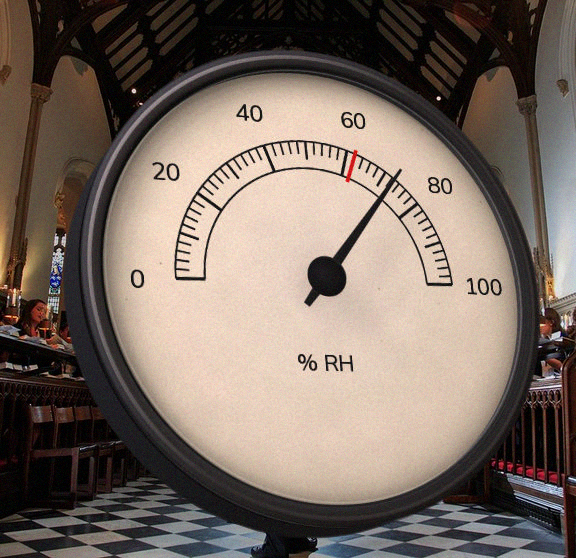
72 %
